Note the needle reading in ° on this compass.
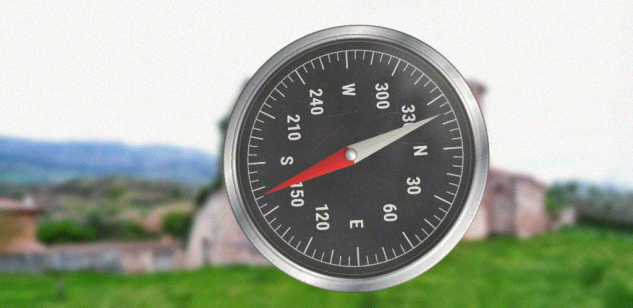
160 °
